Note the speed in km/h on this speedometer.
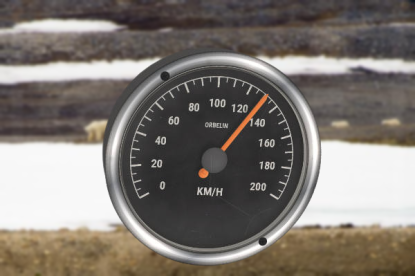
130 km/h
